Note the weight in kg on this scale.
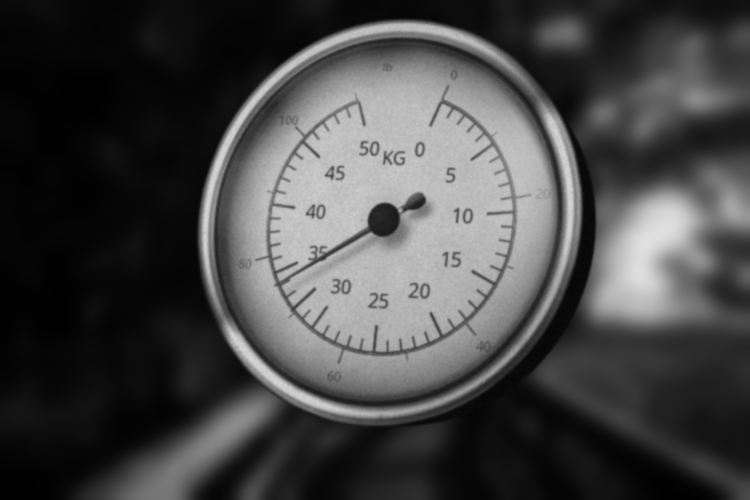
34 kg
